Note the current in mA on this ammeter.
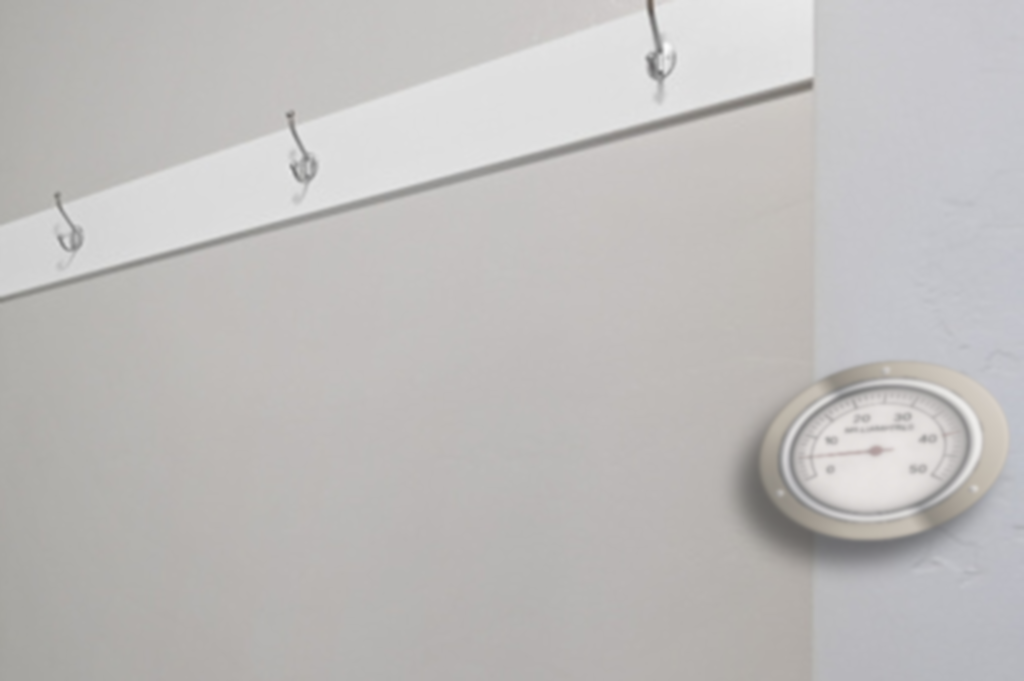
5 mA
